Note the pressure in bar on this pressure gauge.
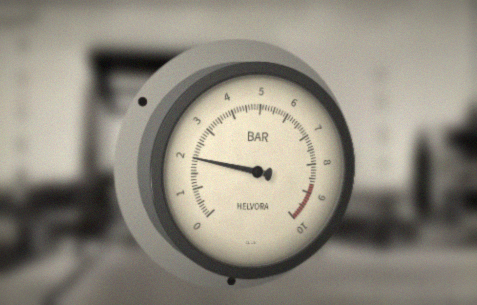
2 bar
